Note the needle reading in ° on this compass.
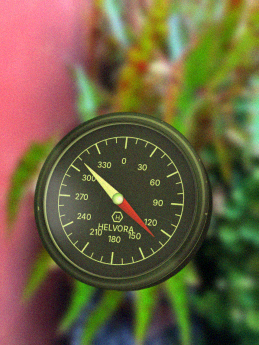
130 °
